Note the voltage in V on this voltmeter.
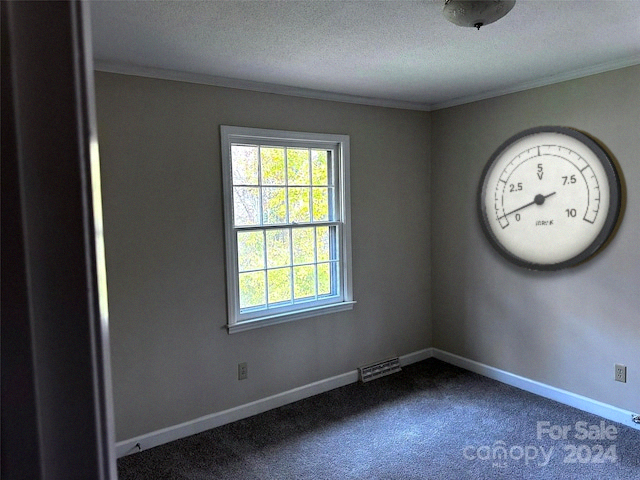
0.5 V
